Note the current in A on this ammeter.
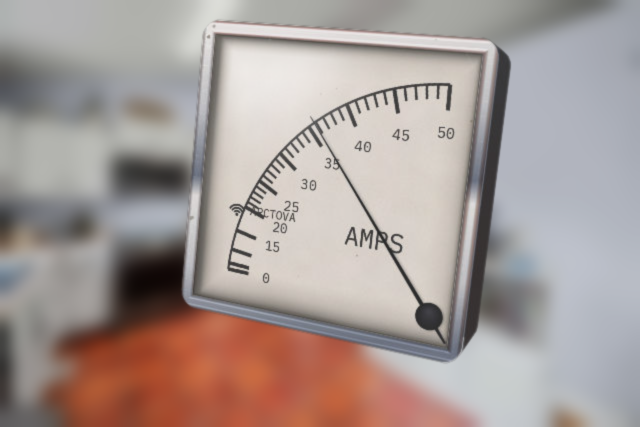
36 A
